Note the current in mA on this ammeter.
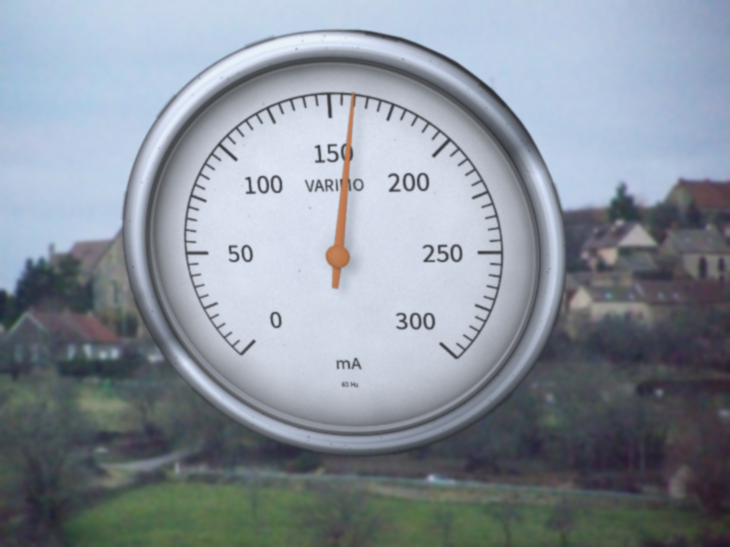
160 mA
